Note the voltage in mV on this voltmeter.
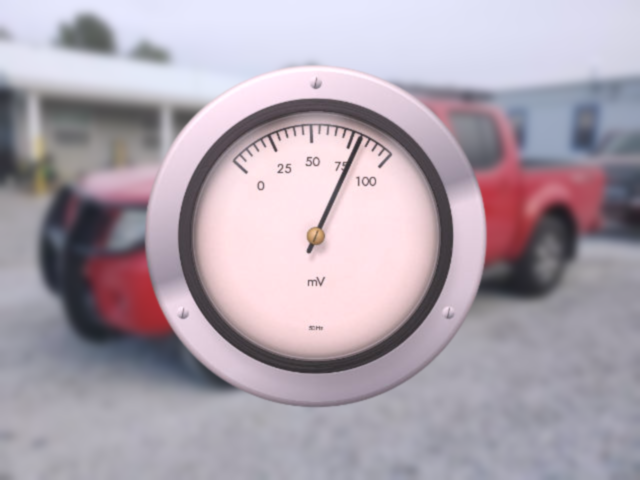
80 mV
